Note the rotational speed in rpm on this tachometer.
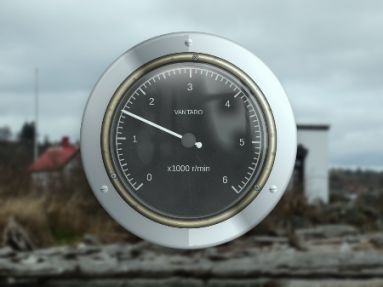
1500 rpm
